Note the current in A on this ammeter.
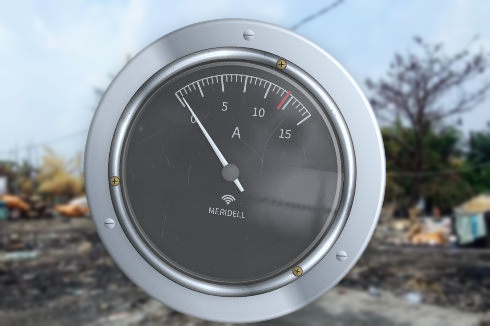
0.5 A
